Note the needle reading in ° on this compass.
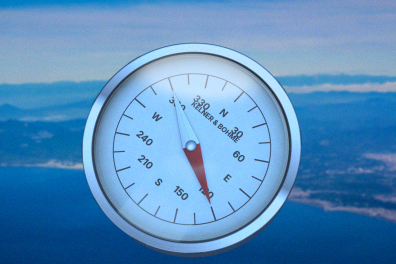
120 °
